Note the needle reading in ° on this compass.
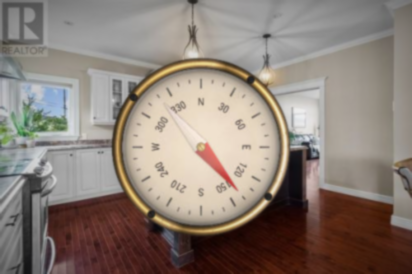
140 °
